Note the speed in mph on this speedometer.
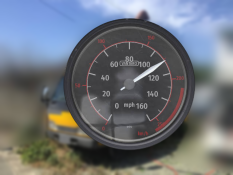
110 mph
